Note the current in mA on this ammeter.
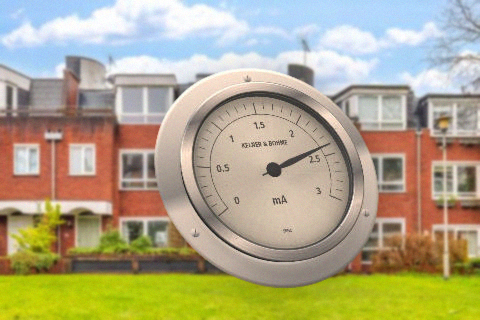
2.4 mA
